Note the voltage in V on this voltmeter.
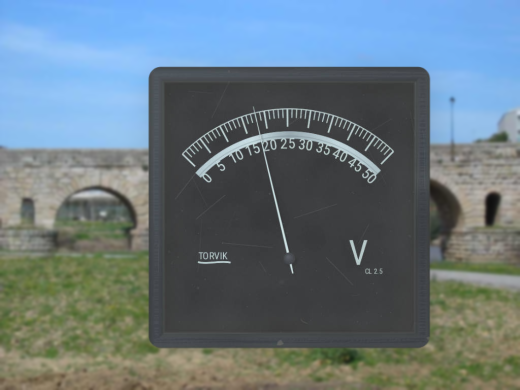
18 V
